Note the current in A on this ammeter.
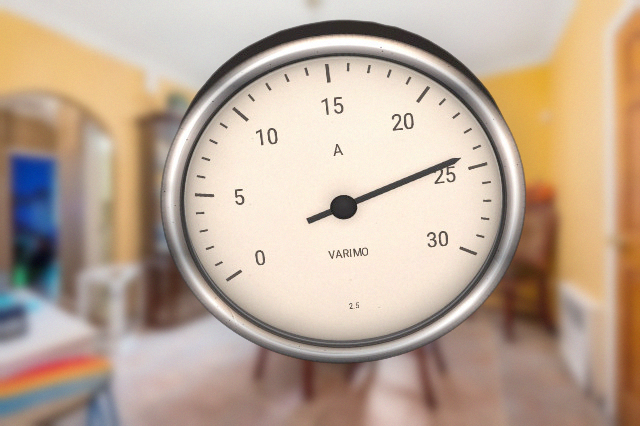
24 A
